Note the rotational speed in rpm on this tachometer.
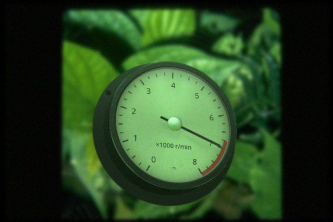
7000 rpm
